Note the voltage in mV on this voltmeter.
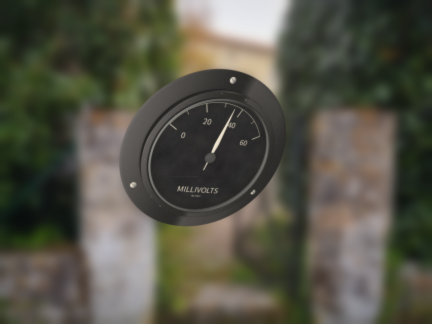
35 mV
